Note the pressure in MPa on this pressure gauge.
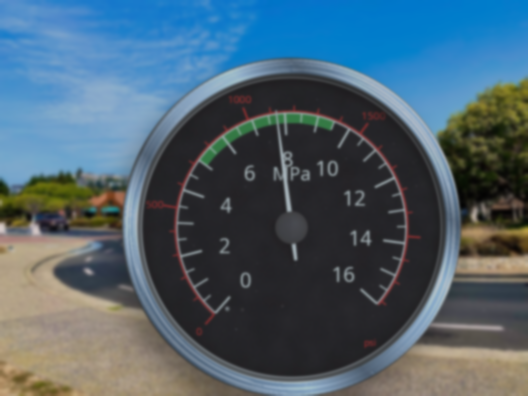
7.75 MPa
